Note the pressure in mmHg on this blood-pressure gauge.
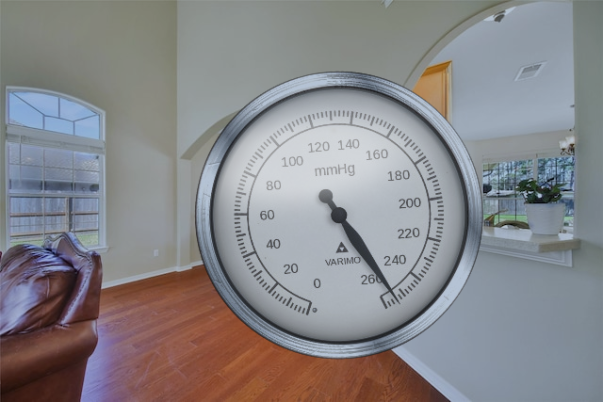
254 mmHg
